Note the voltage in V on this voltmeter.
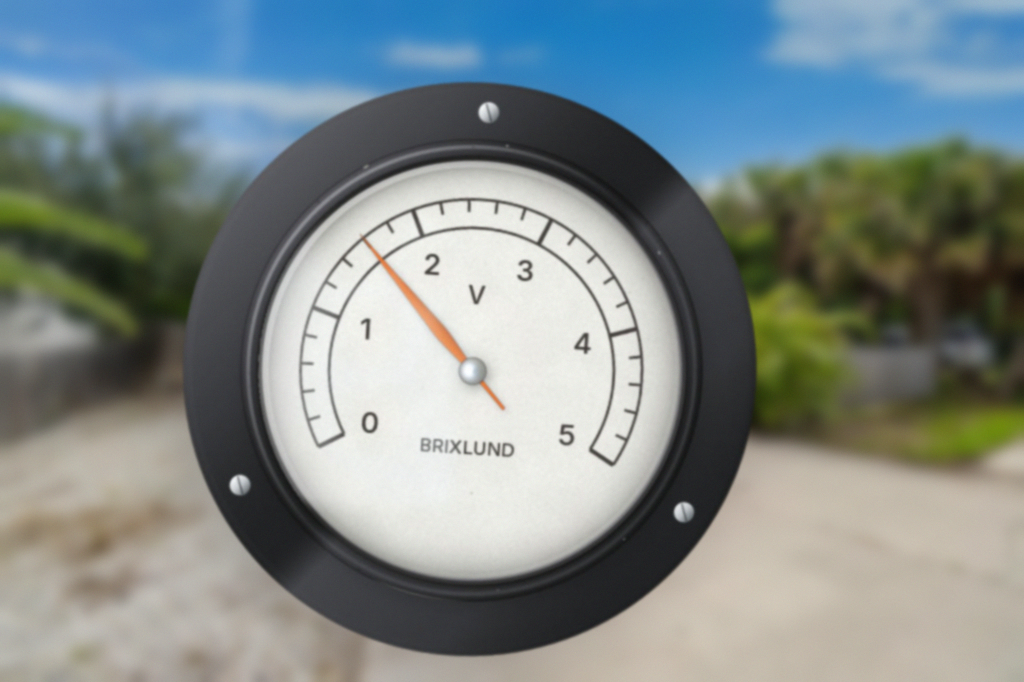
1.6 V
